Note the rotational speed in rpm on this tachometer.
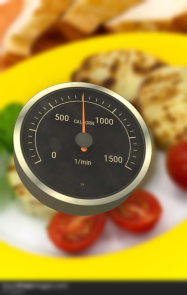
750 rpm
